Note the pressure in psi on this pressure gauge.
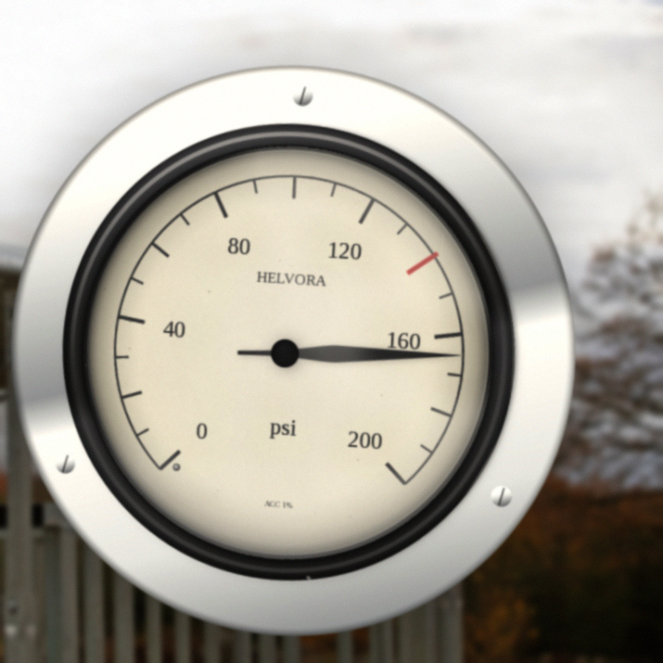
165 psi
